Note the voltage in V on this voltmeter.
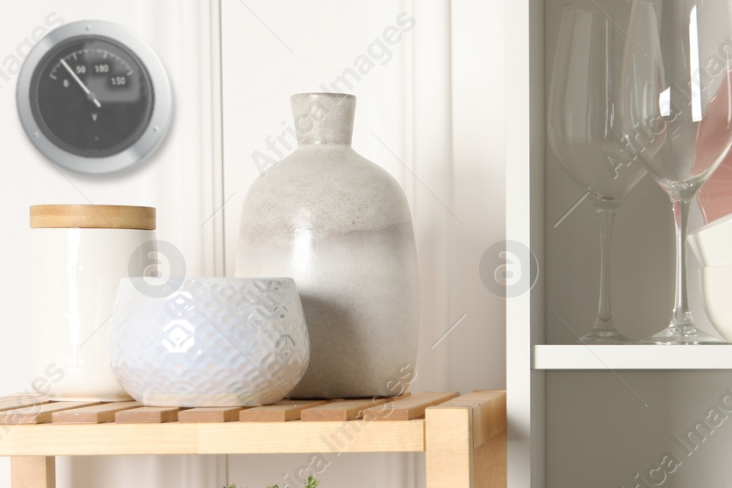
30 V
